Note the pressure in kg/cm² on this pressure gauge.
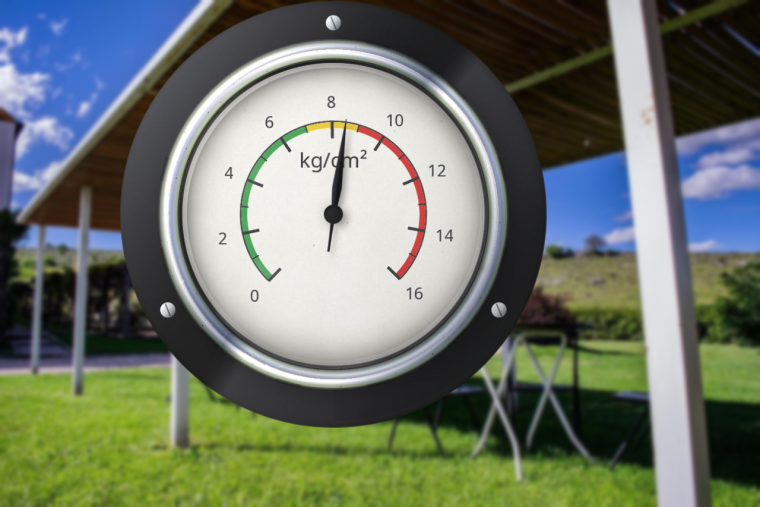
8.5 kg/cm²
